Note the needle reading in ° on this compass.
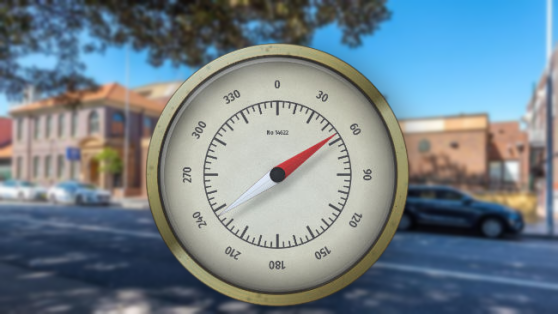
55 °
